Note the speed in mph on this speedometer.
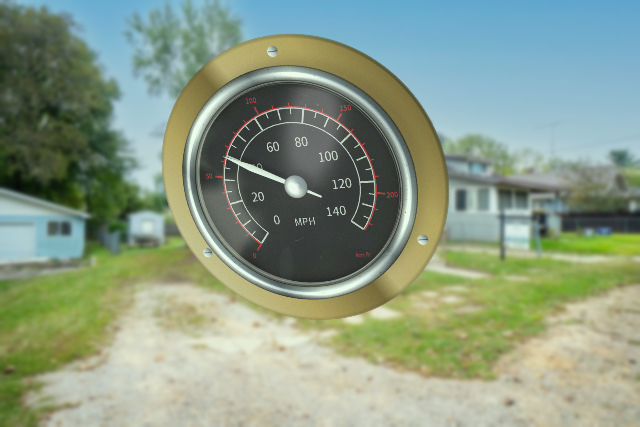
40 mph
